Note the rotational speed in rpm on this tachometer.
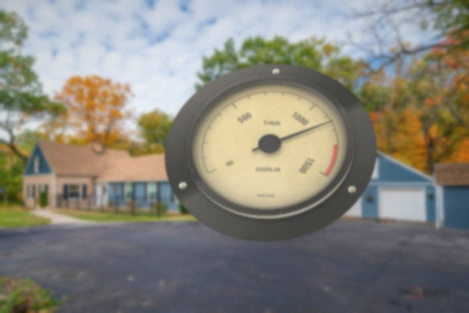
1150 rpm
